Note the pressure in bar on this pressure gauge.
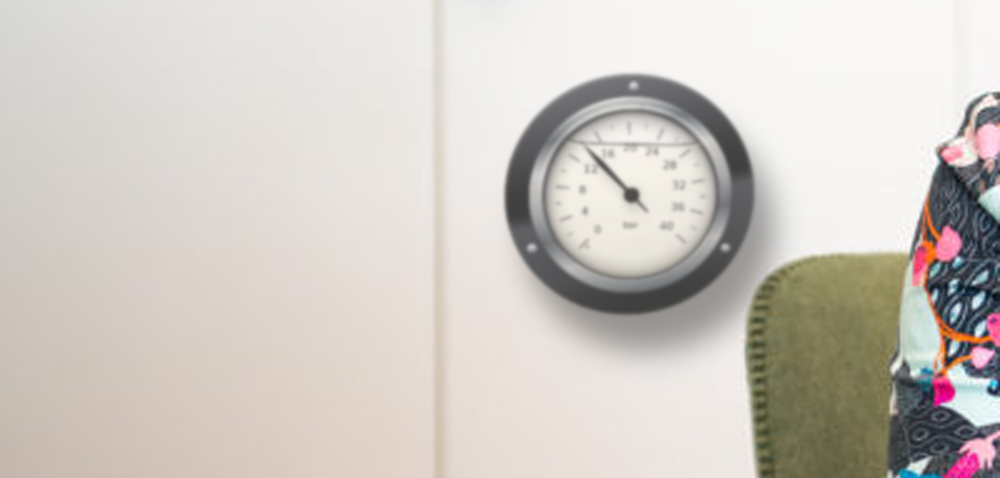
14 bar
